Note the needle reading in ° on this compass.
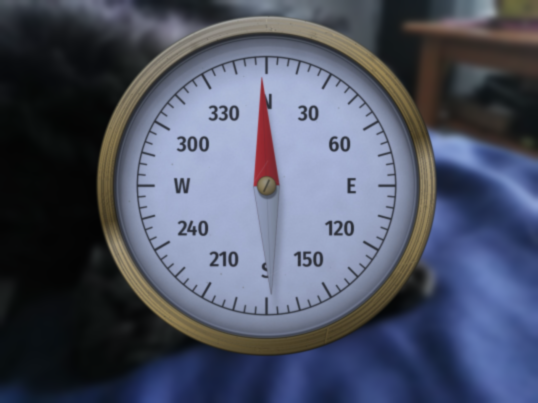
357.5 °
